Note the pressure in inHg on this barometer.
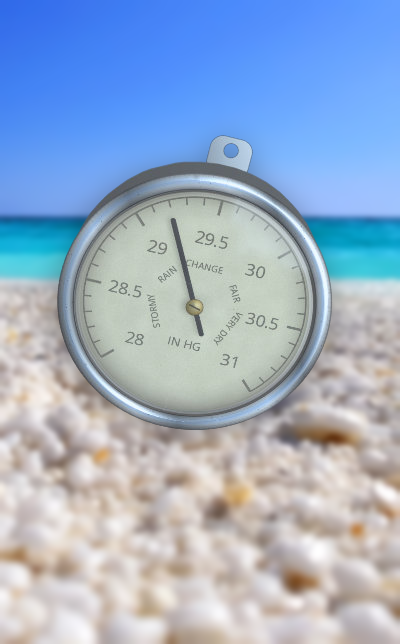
29.2 inHg
